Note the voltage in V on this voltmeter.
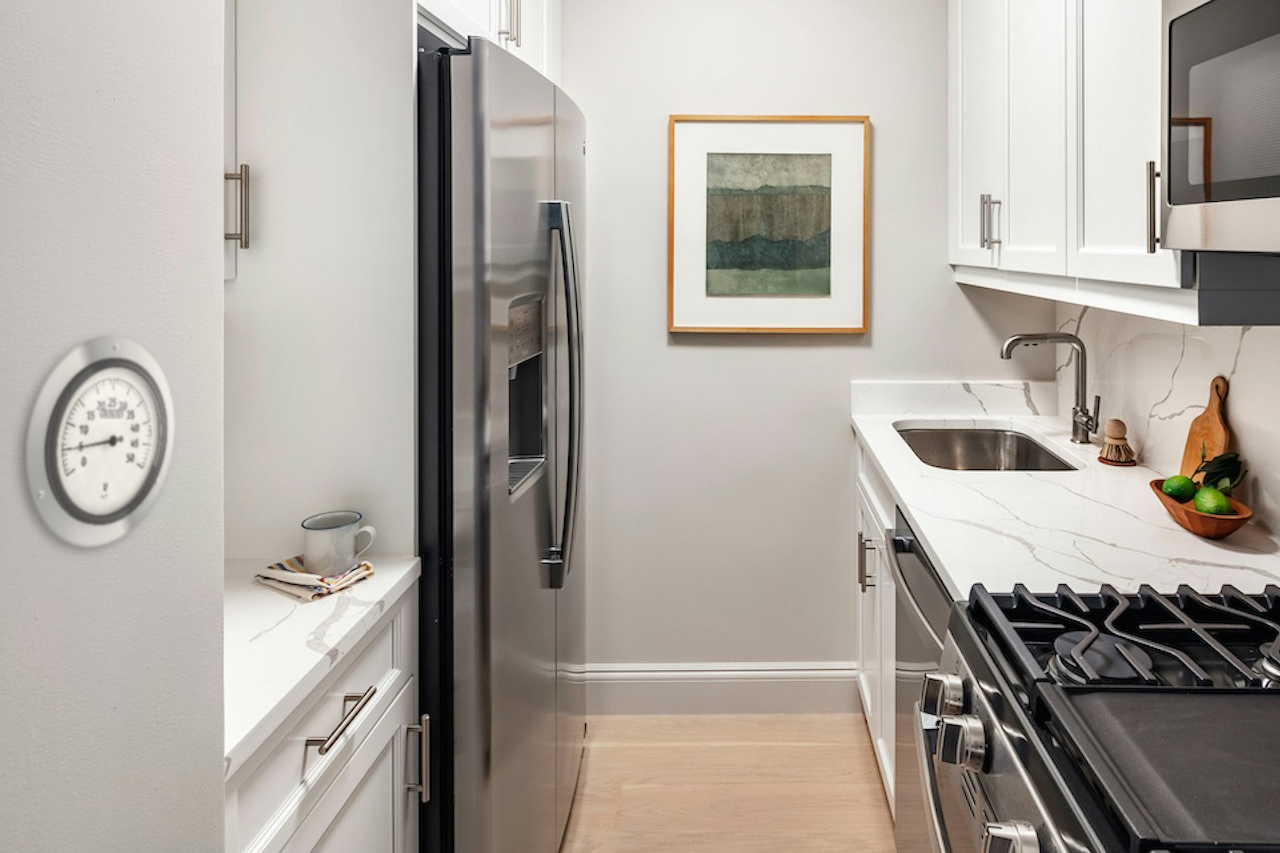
5 V
